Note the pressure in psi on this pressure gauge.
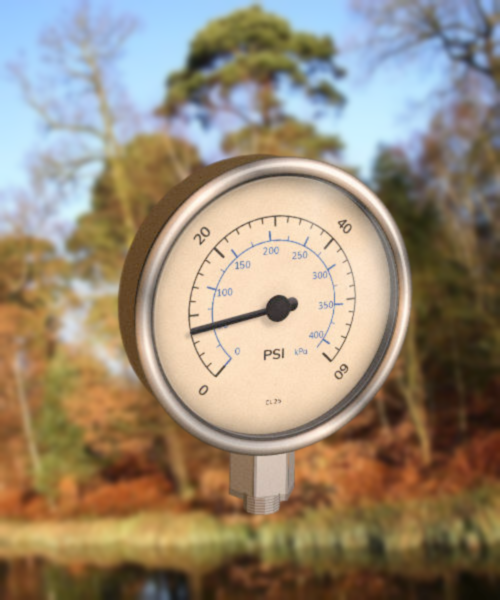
8 psi
